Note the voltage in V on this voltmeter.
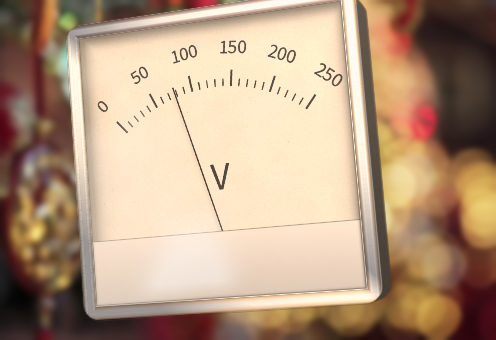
80 V
